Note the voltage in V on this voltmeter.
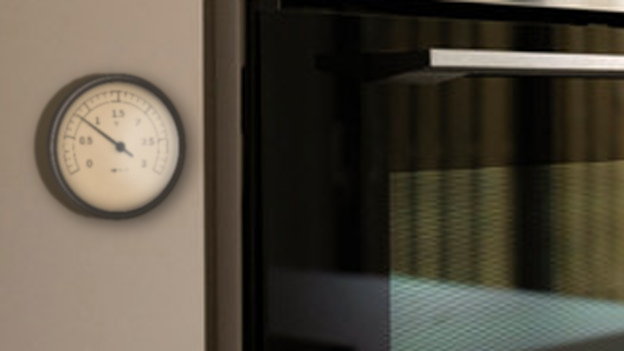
0.8 V
